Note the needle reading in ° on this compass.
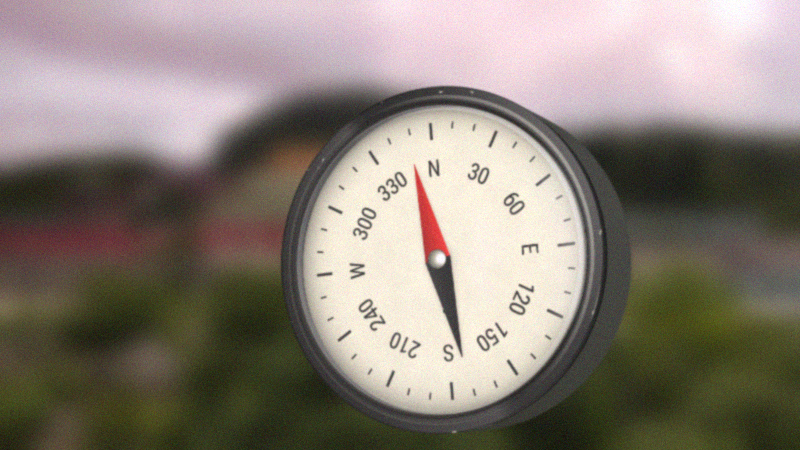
350 °
